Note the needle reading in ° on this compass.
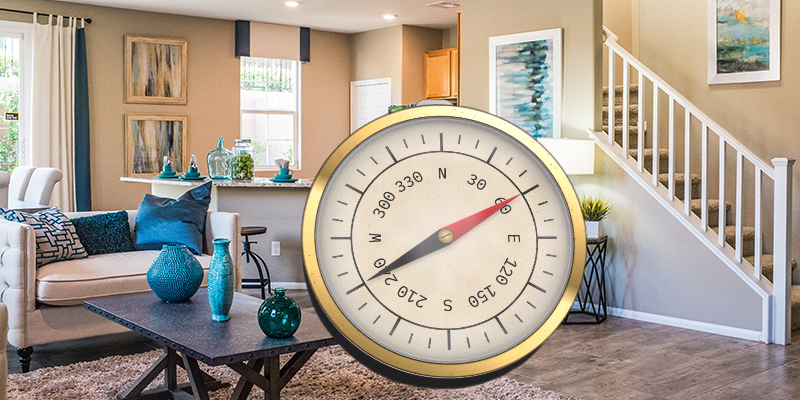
60 °
